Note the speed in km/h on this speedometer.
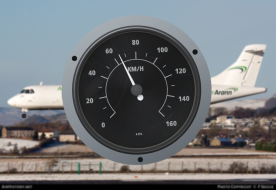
65 km/h
